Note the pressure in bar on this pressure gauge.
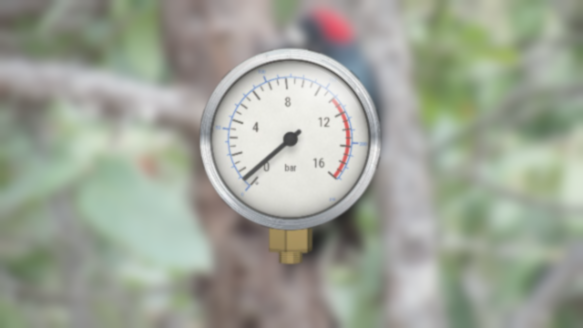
0.5 bar
